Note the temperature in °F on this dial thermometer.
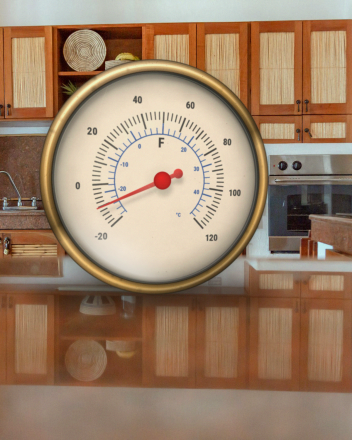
-10 °F
